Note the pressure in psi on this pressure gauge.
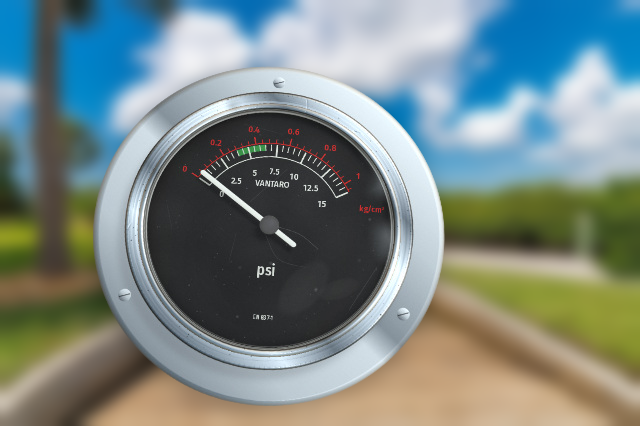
0.5 psi
